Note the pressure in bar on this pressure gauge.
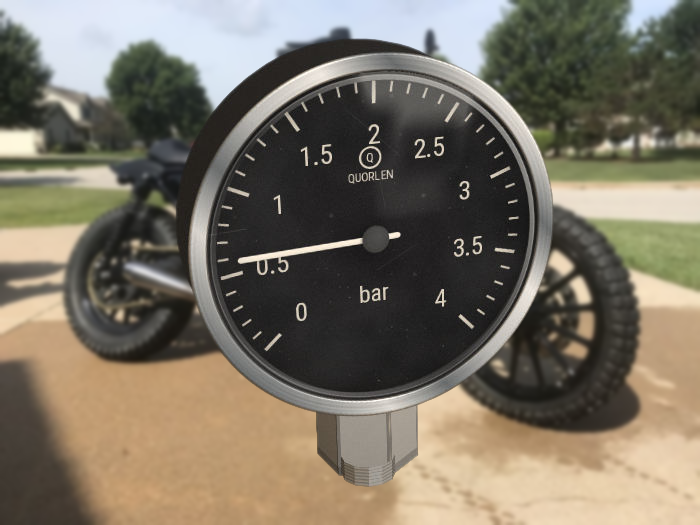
0.6 bar
